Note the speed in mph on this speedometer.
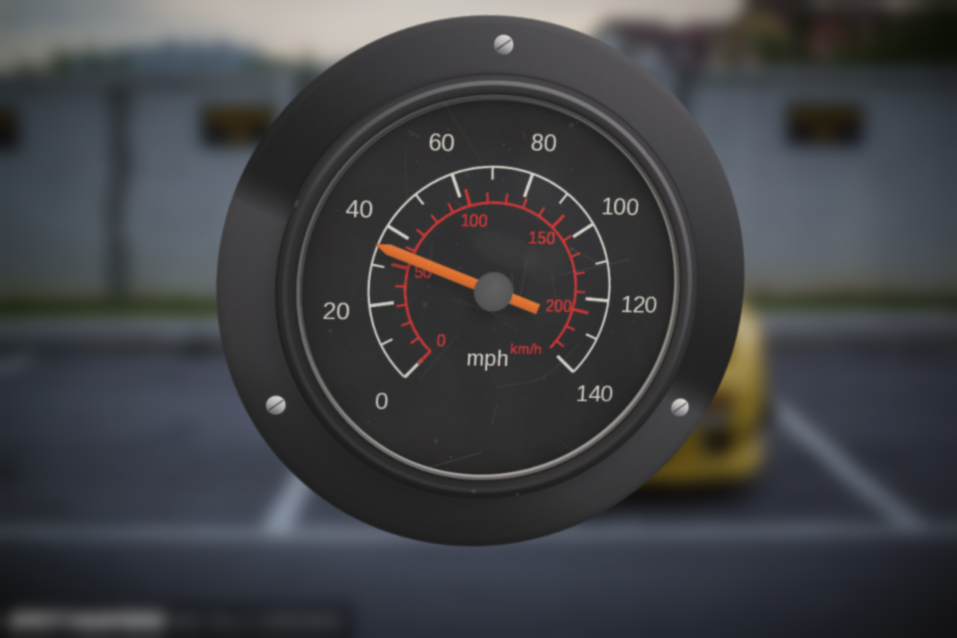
35 mph
